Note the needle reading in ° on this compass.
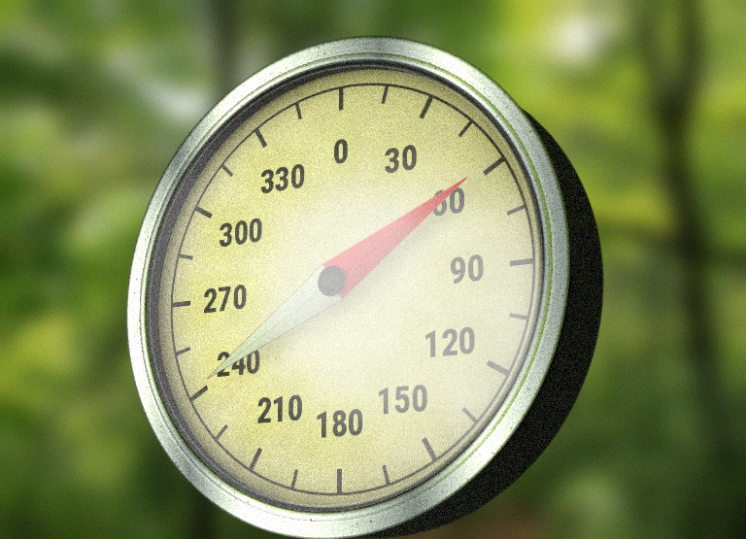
60 °
